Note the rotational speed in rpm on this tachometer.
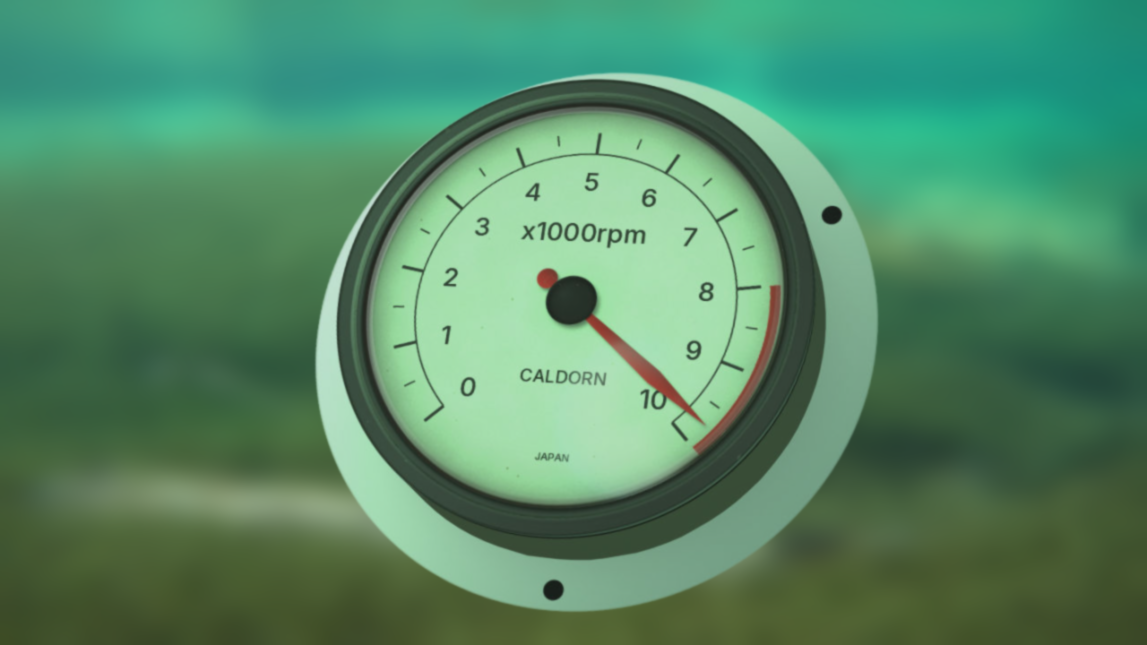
9750 rpm
